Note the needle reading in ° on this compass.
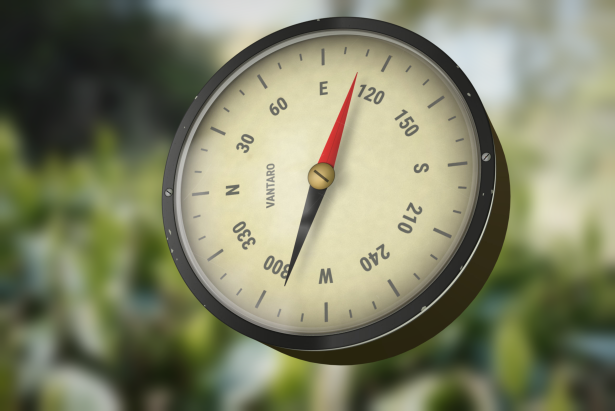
110 °
